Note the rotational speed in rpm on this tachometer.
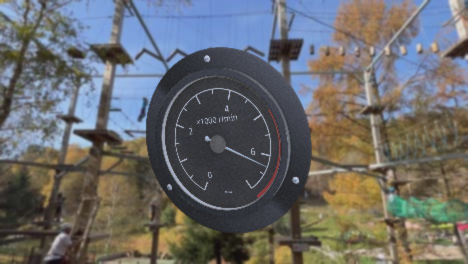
6250 rpm
